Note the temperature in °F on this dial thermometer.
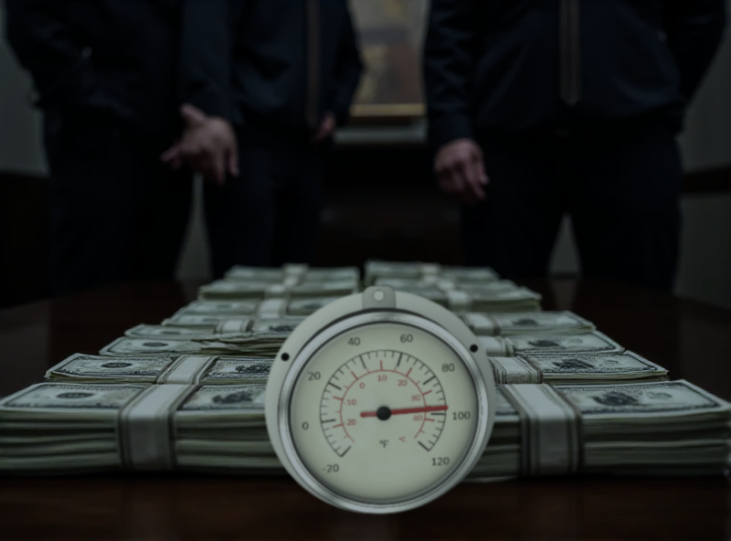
96 °F
